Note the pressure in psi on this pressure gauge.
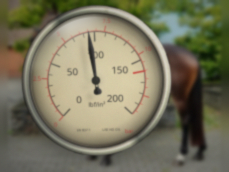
95 psi
